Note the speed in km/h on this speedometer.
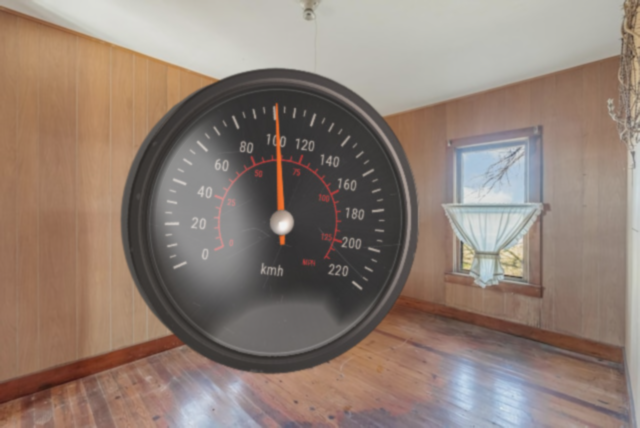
100 km/h
